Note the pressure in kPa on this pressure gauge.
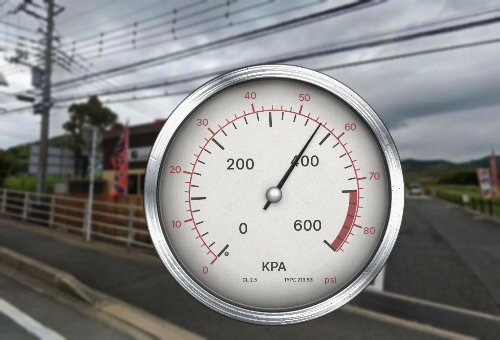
380 kPa
